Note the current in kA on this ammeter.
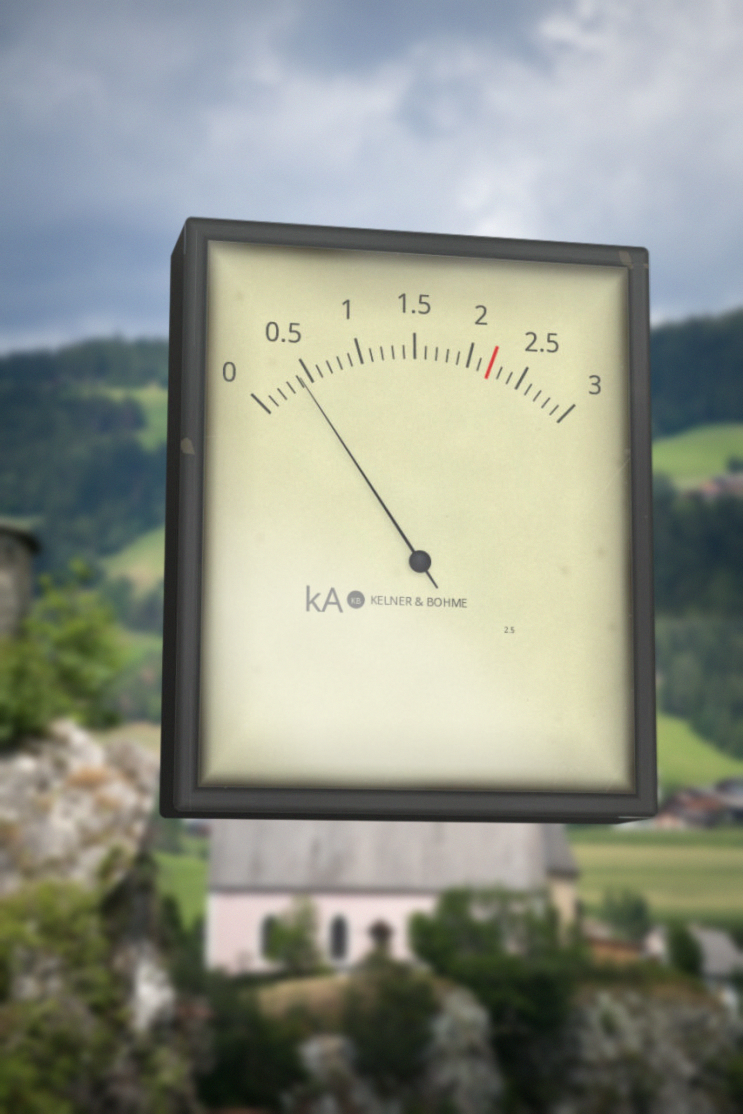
0.4 kA
